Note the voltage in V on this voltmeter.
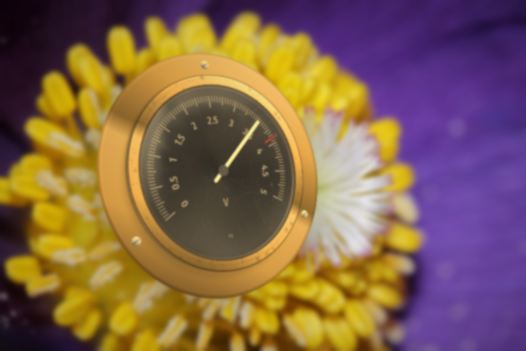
3.5 V
